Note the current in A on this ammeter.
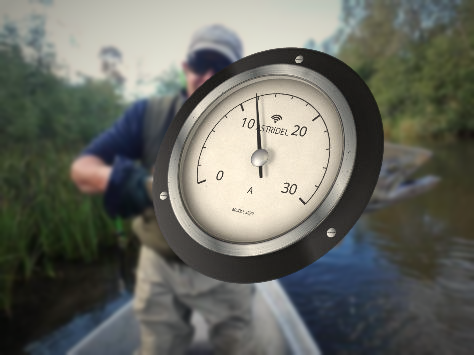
12 A
